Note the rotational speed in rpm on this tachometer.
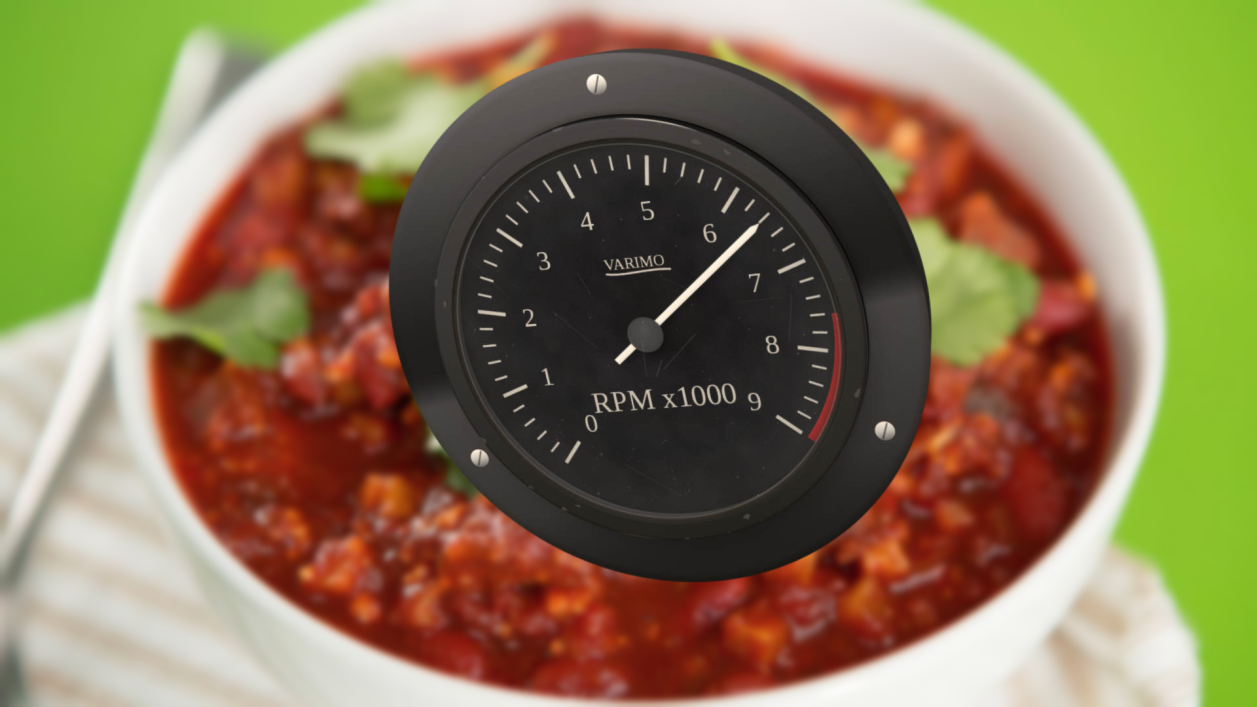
6400 rpm
